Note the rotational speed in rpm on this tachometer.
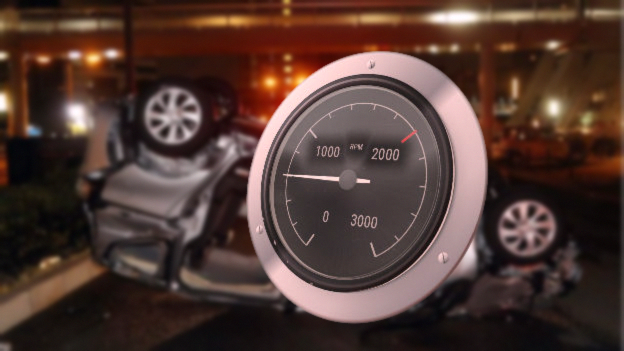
600 rpm
